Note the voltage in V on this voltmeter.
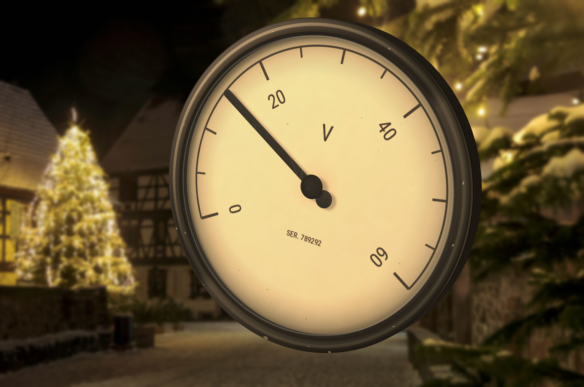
15 V
